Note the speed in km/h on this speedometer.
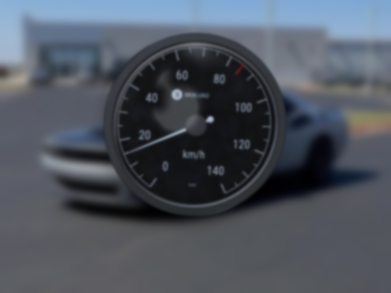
15 km/h
